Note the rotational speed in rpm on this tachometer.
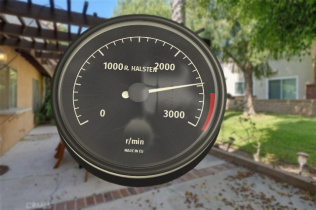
2500 rpm
